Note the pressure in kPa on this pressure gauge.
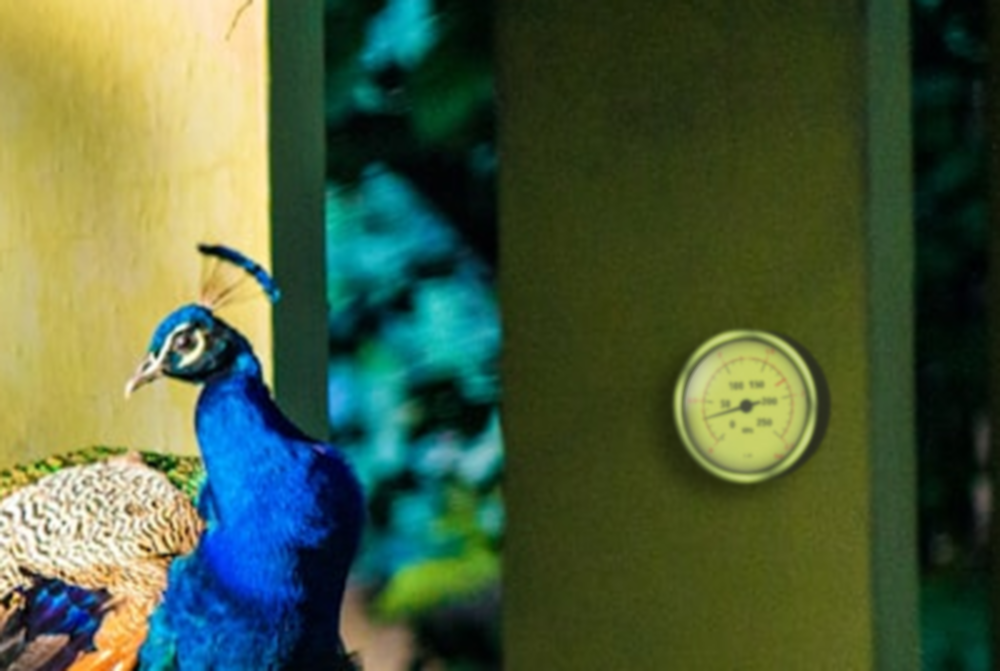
30 kPa
